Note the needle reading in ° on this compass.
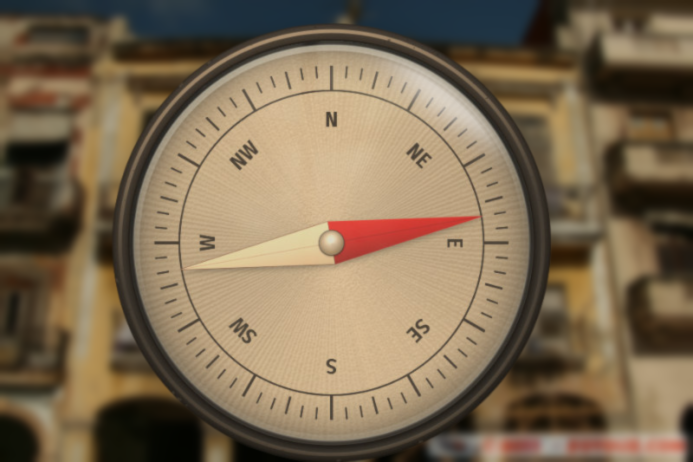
80 °
